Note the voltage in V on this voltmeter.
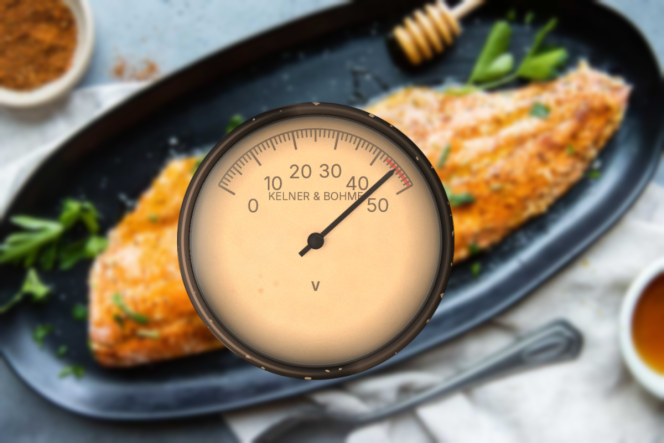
45 V
